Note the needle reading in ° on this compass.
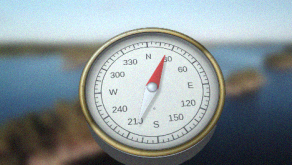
25 °
